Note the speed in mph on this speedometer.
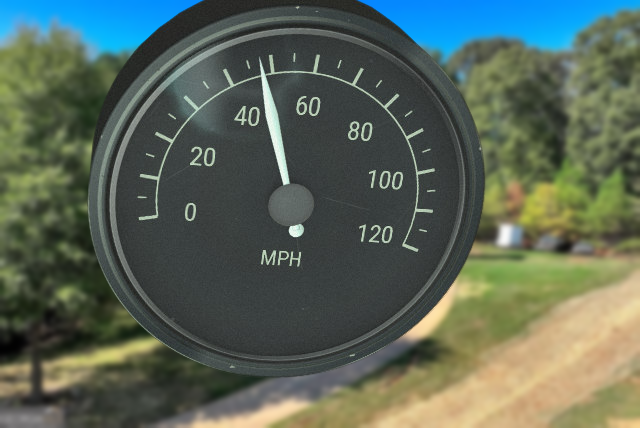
47.5 mph
